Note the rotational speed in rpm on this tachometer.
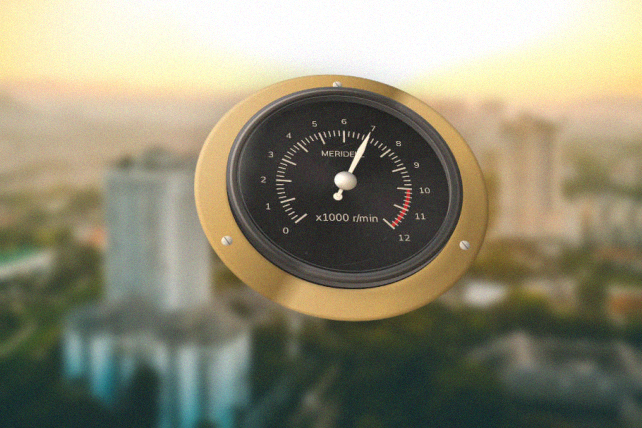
7000 rpm
